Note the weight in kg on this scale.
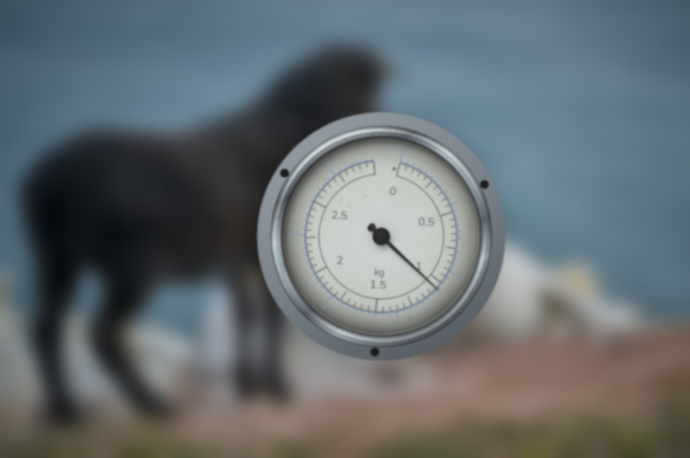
1.05 kg
